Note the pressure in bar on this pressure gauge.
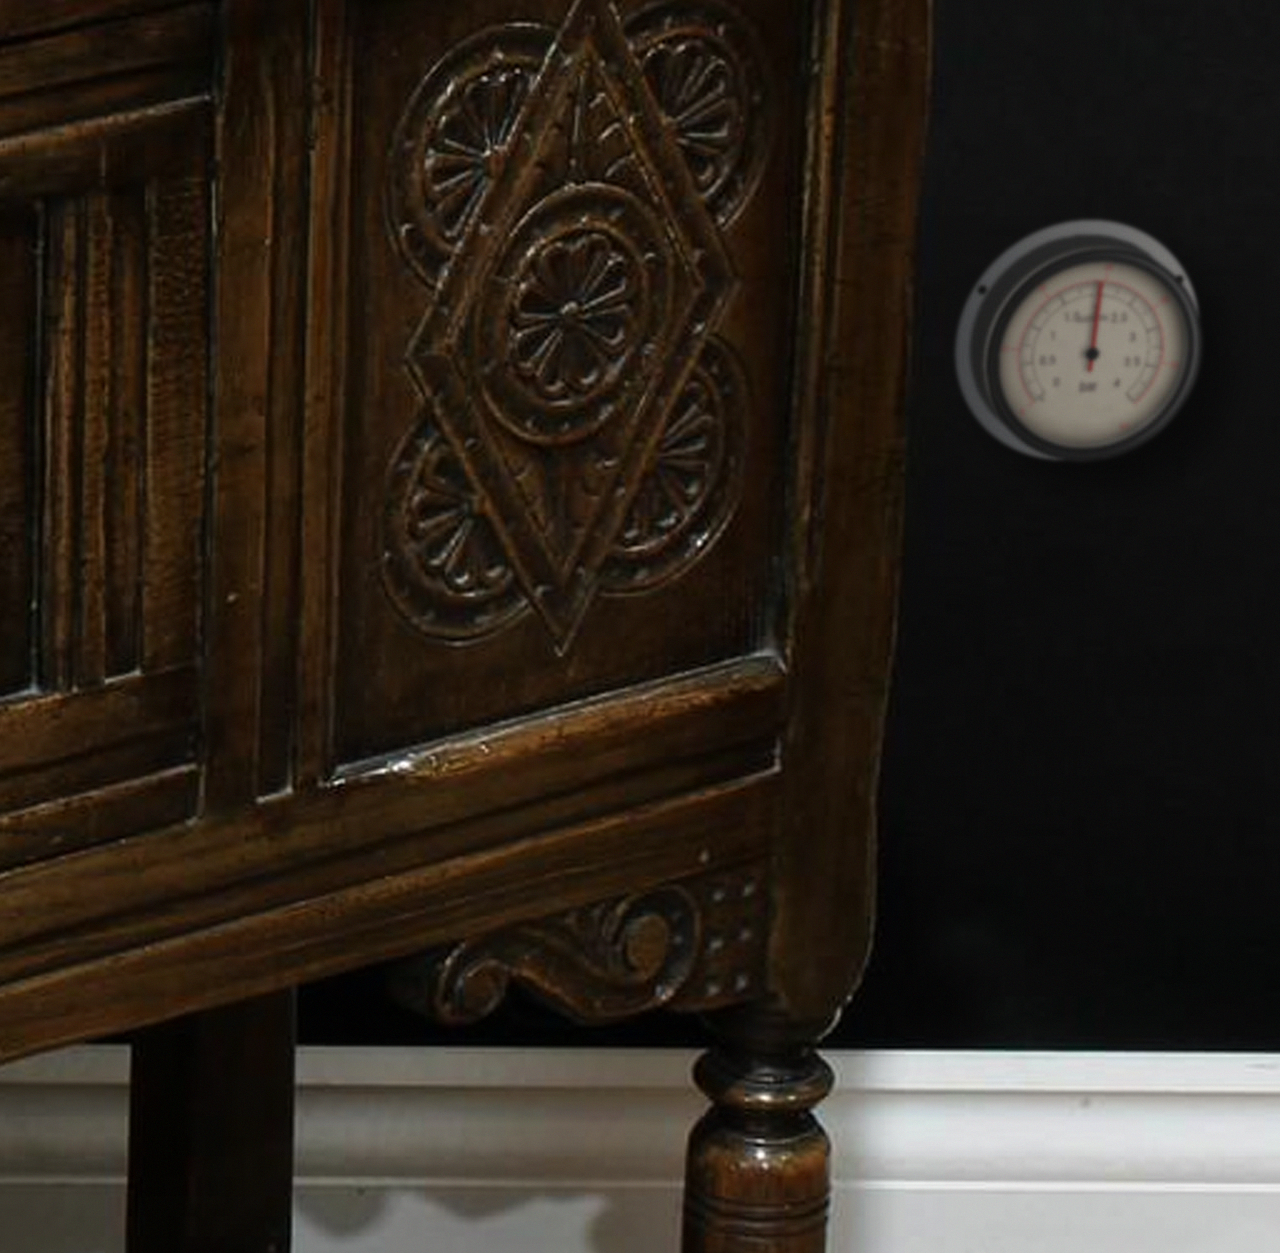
2 bar
